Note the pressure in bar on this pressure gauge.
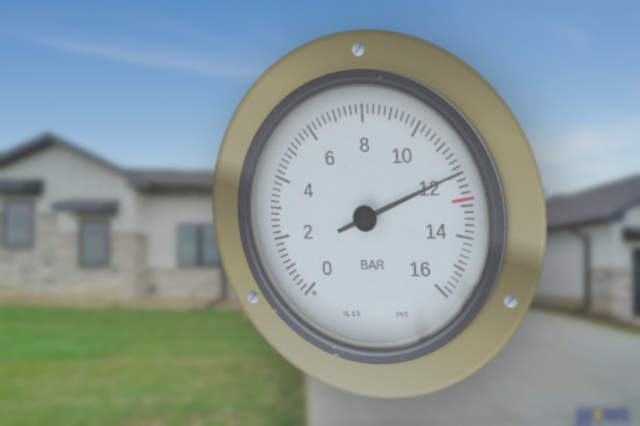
12 bar
